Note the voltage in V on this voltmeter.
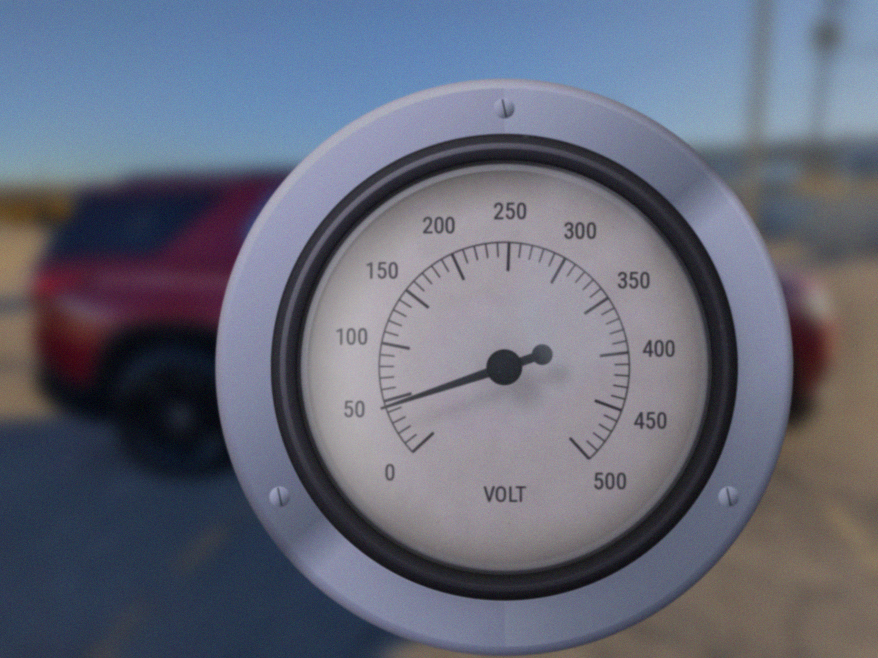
45 V
